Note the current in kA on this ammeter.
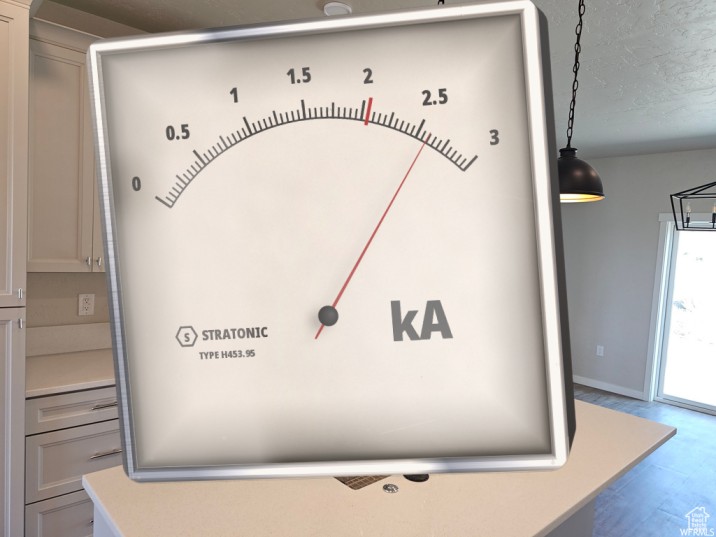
2.6 kA
